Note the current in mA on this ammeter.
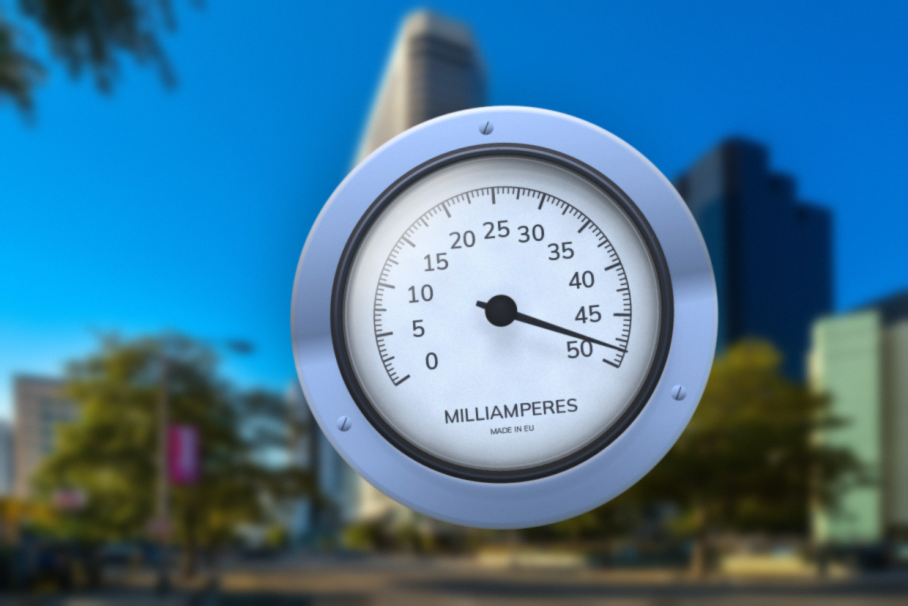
48.5 mA
